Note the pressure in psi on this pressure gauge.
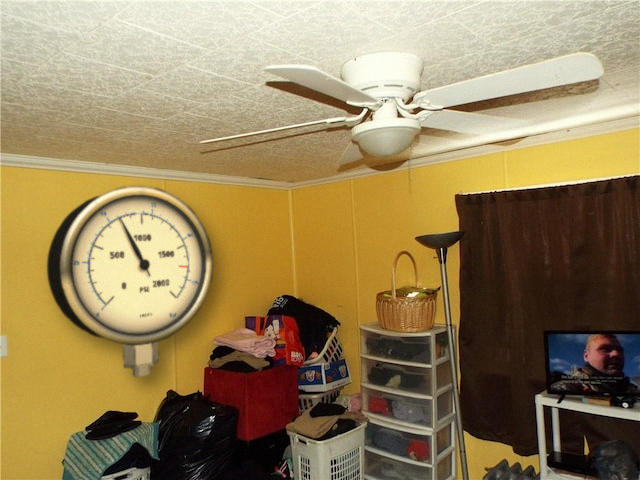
800 psi
